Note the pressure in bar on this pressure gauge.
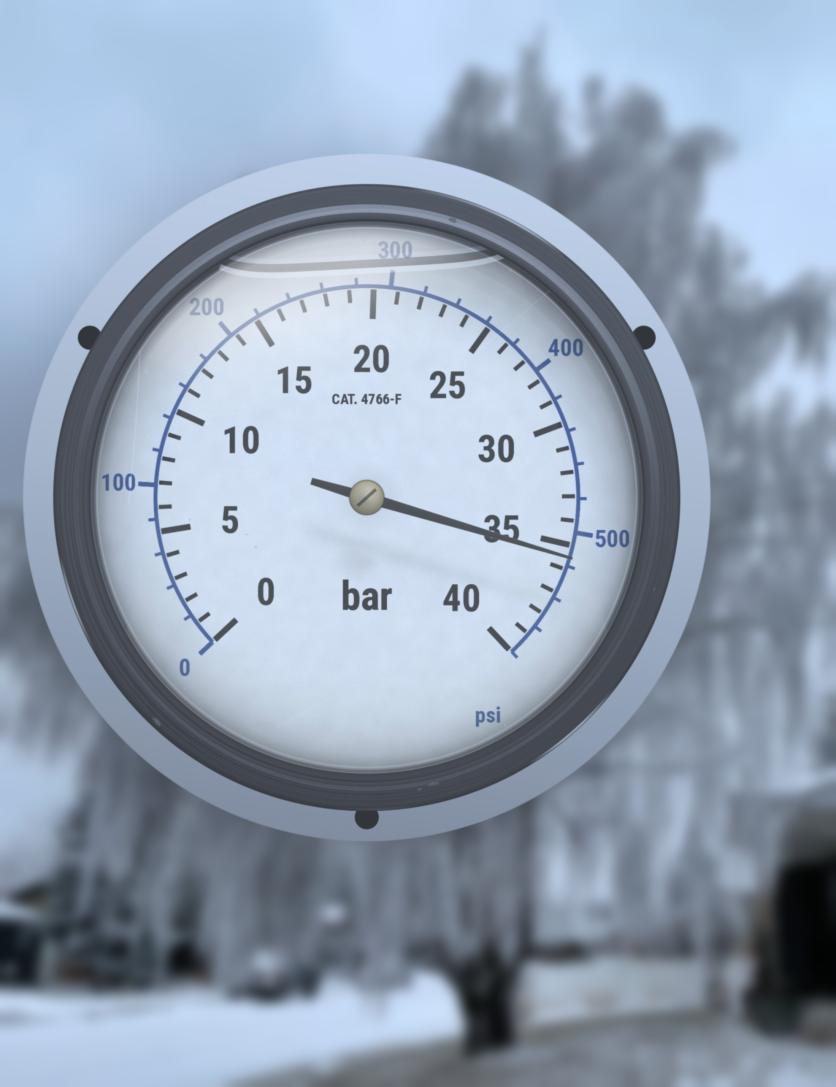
35.5 bar
